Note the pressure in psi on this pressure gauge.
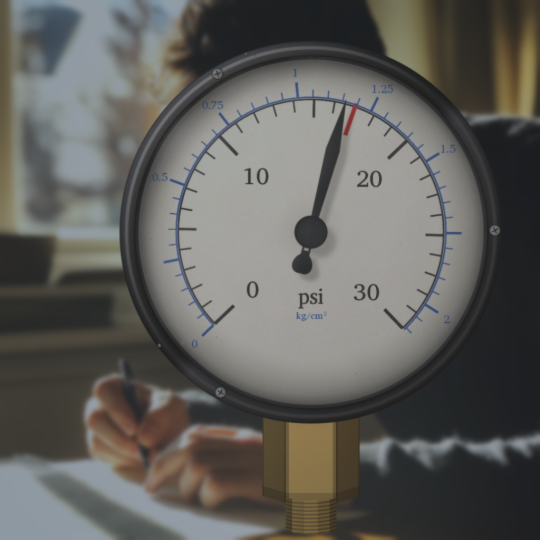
16.5 psi
